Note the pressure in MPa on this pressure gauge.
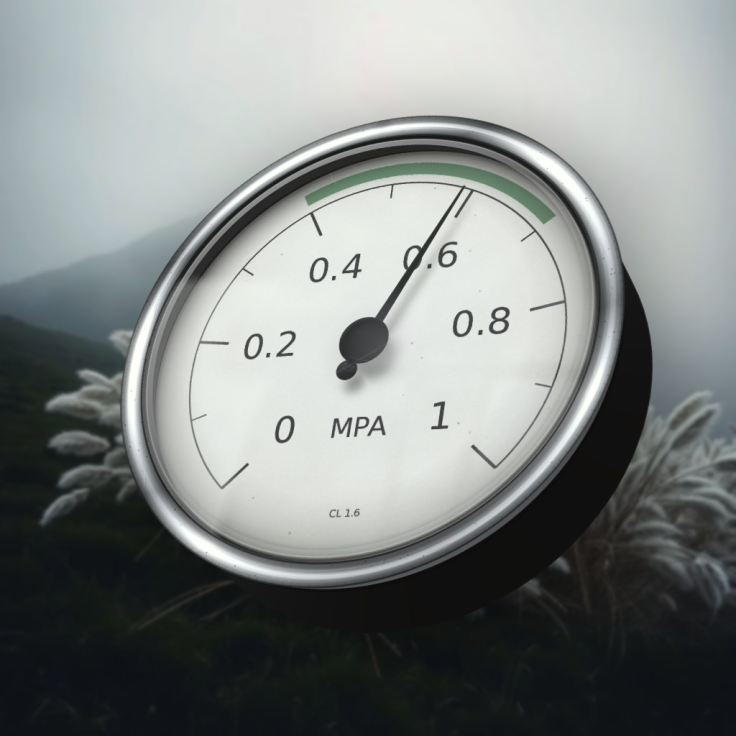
0.6 MPa
